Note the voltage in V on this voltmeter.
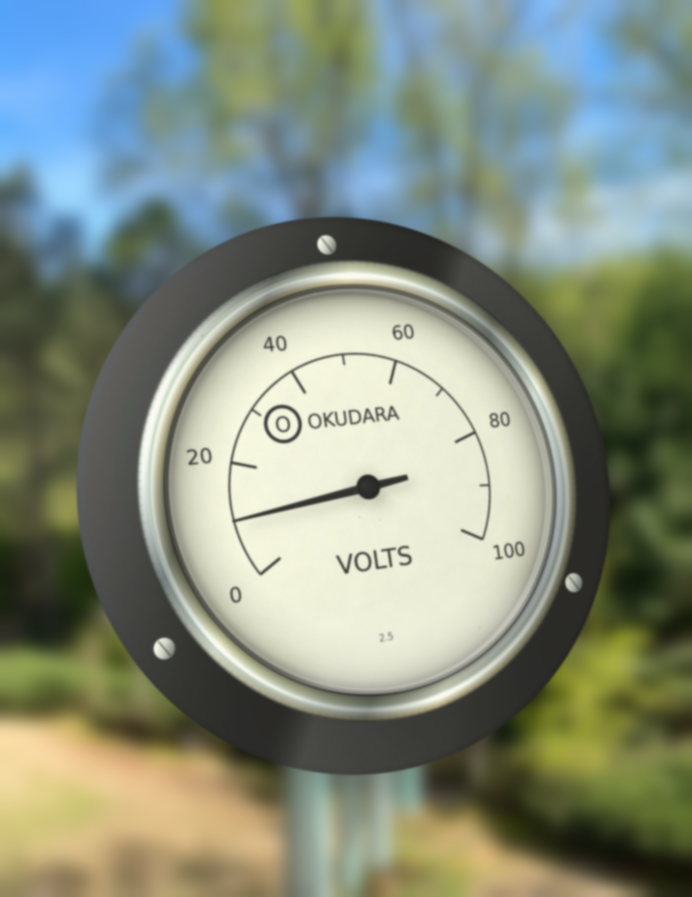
10 V
